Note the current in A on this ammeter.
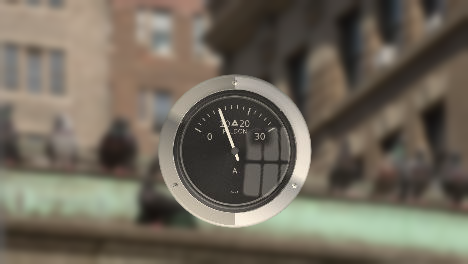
10 A
